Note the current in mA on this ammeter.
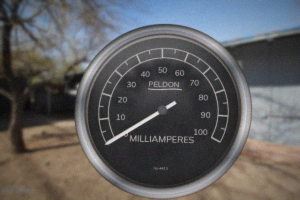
0 mA
